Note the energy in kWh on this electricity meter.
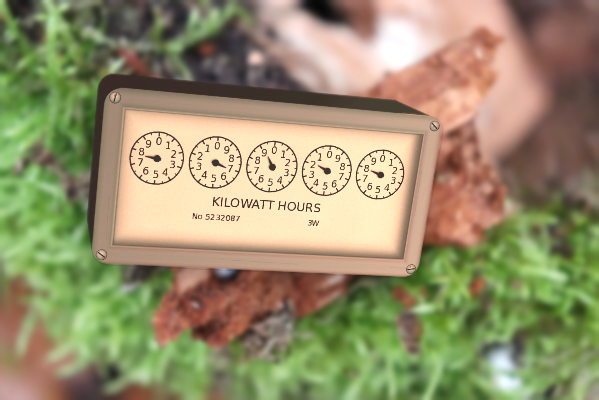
76918 kWh
